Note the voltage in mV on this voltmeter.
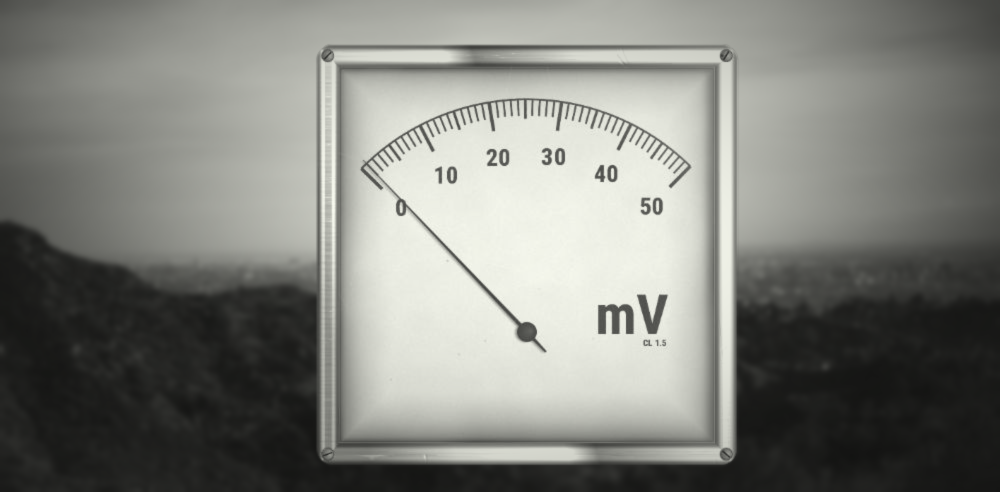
1 mV
